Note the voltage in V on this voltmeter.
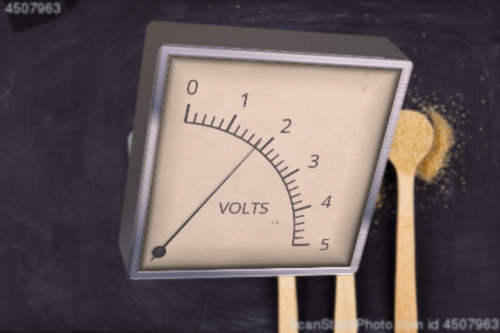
1.8 V
